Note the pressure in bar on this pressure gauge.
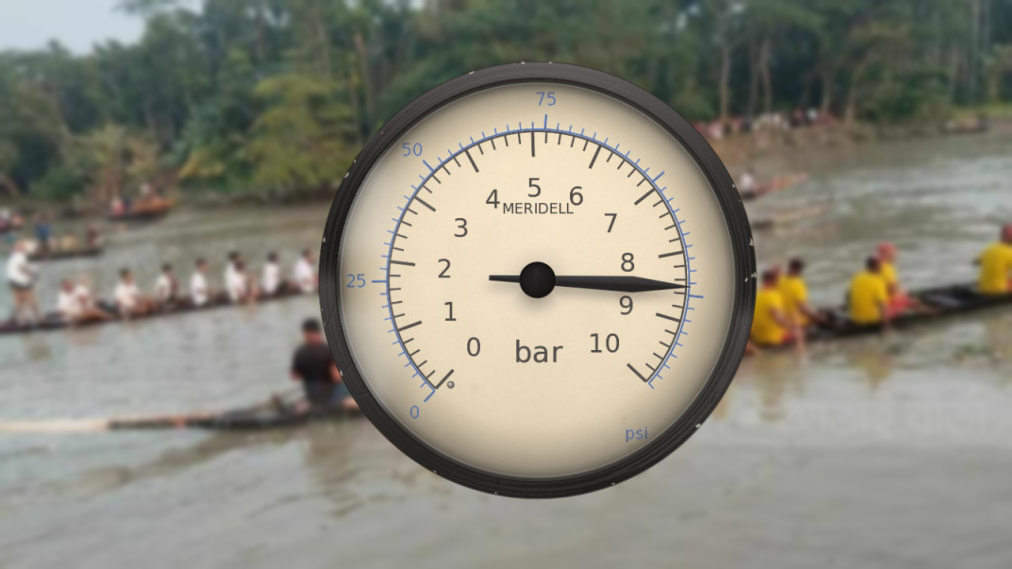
8.5 bar
